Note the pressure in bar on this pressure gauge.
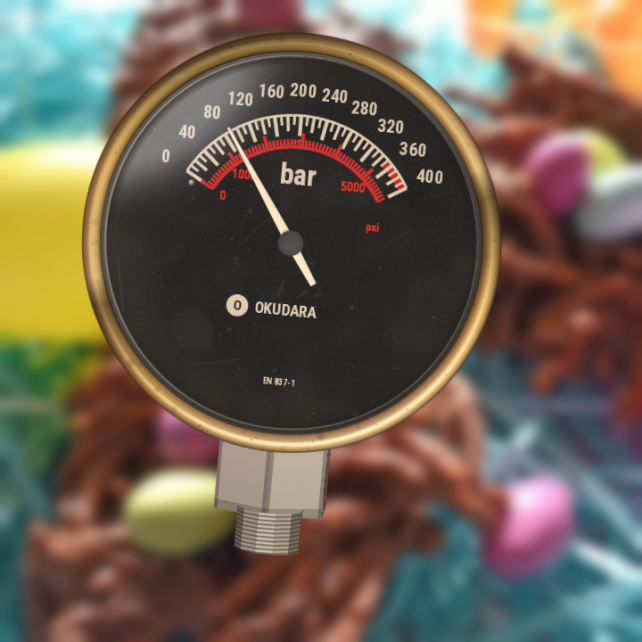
90 bar
